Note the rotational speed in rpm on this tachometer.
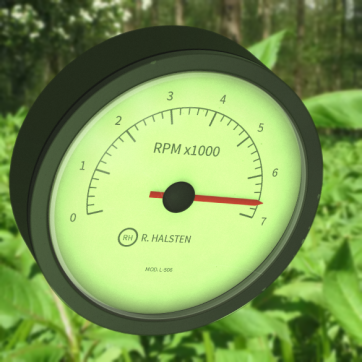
6600 rpm
